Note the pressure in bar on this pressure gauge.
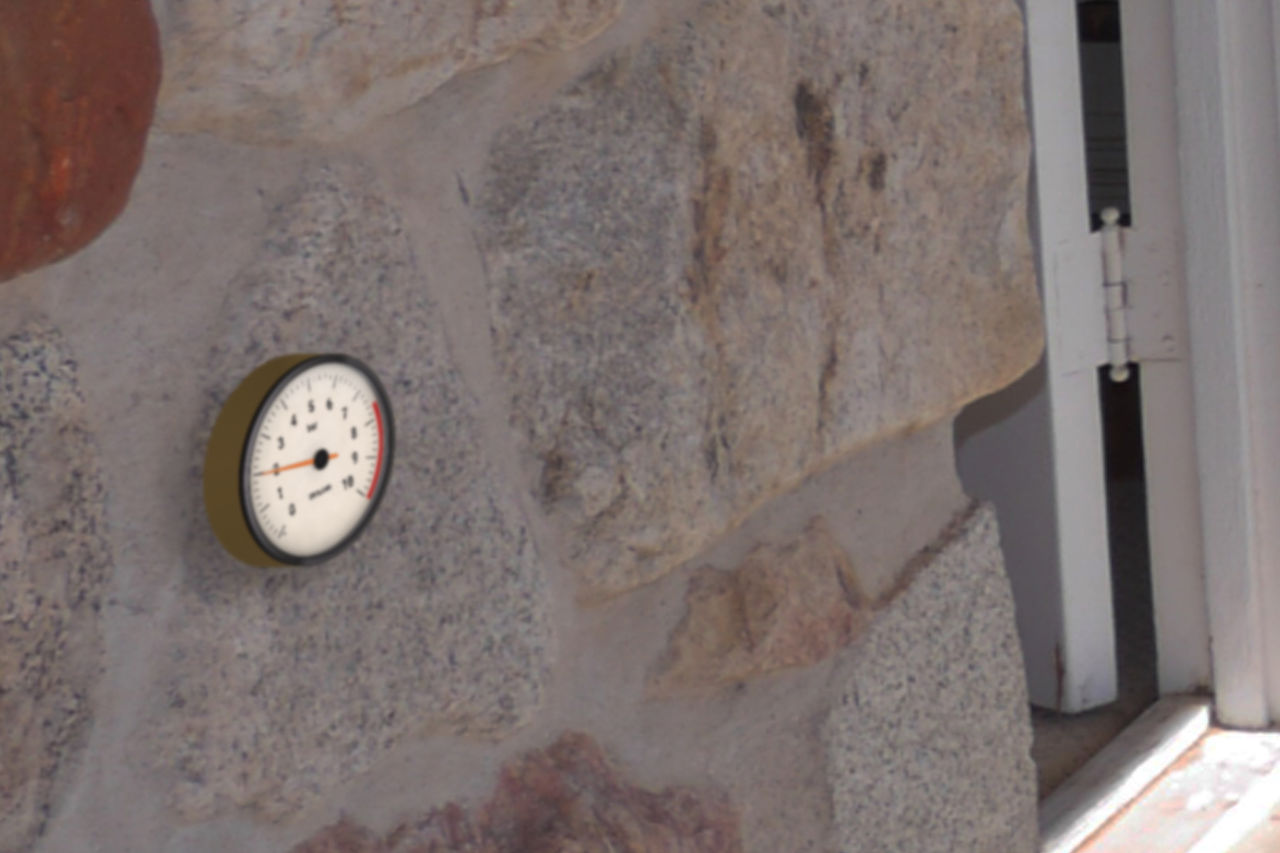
2 bar
